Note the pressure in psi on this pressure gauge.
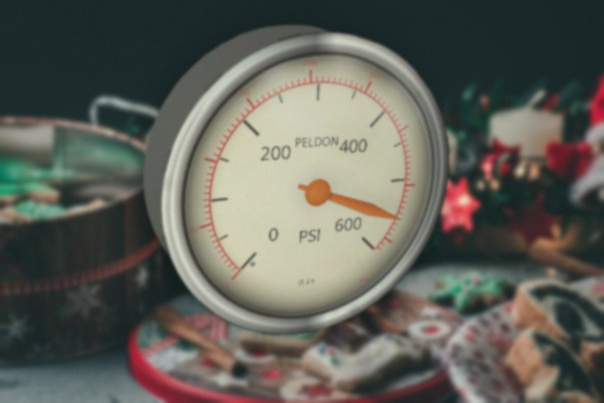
550 psi
